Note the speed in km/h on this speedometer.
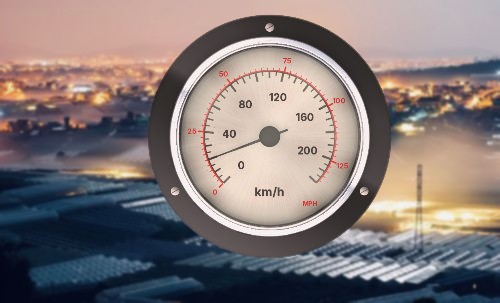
20 km/h
